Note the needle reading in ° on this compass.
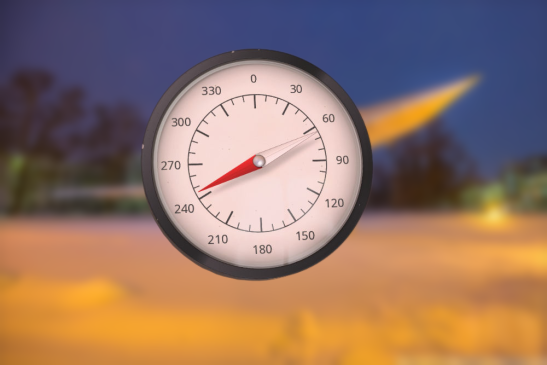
245 °
